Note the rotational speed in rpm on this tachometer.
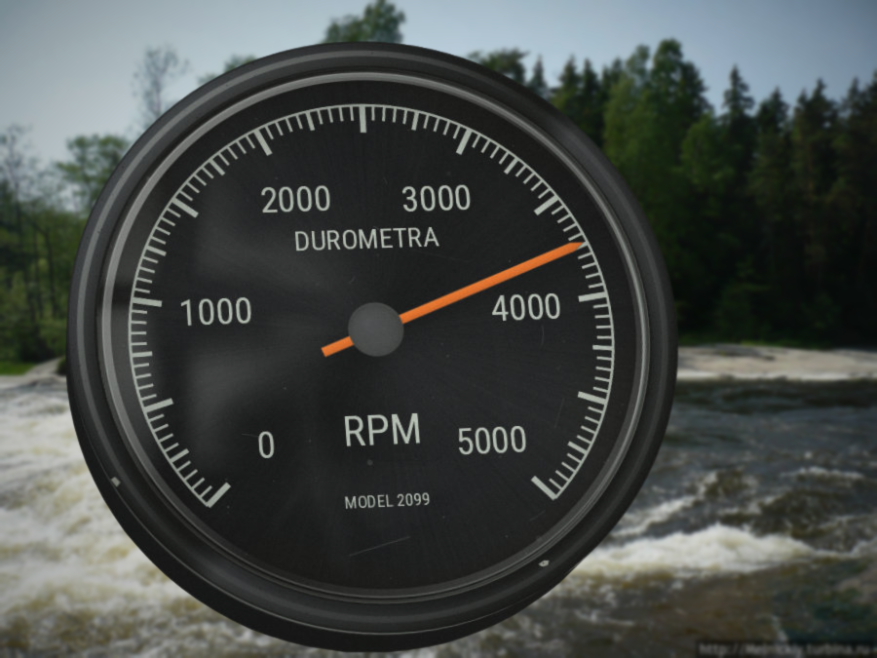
3750 rpm
